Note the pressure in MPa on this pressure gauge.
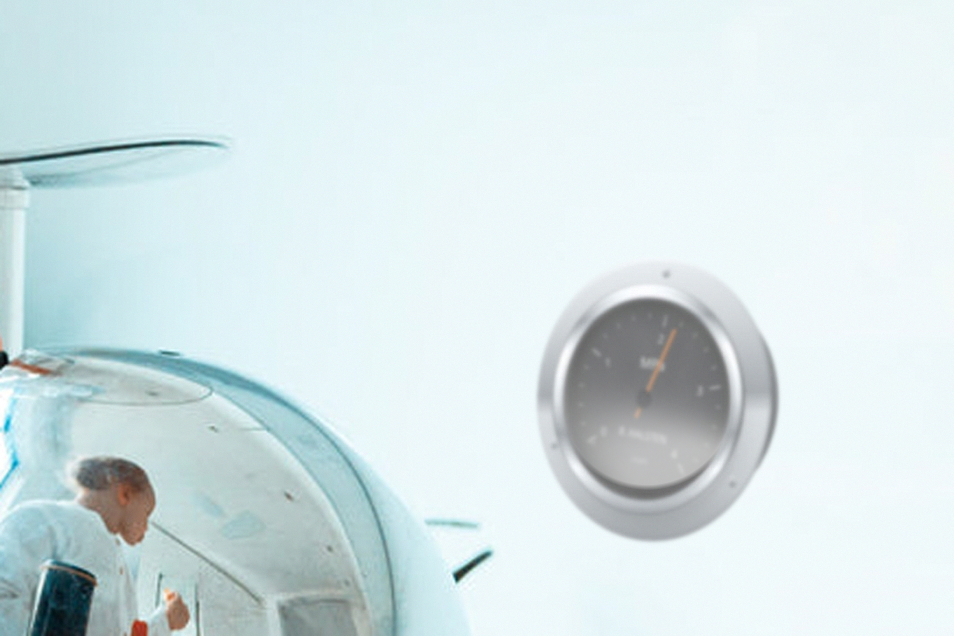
2.2 MPa
